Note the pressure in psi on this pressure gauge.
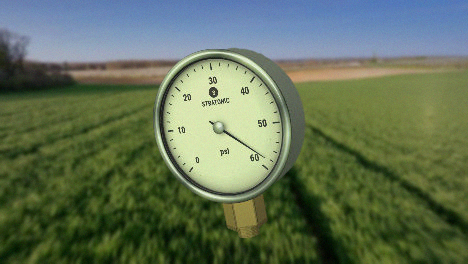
58 psi
